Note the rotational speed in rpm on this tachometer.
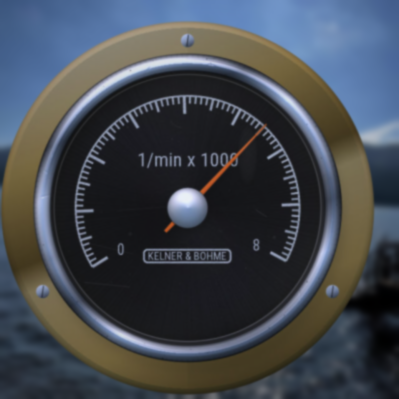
5500 rpm
